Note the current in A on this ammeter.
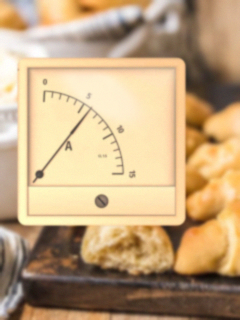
6 A
